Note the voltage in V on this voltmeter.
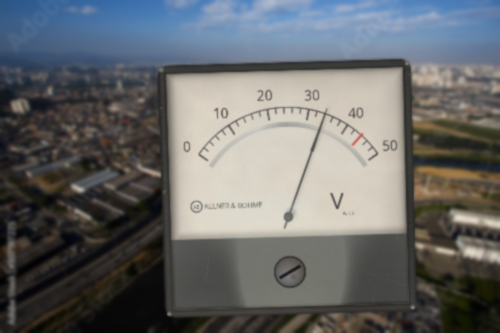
34 V
